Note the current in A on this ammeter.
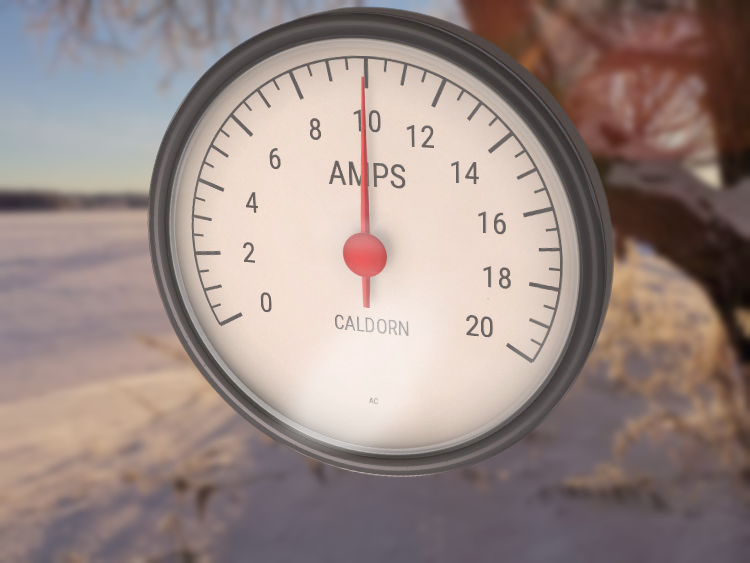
10 A
